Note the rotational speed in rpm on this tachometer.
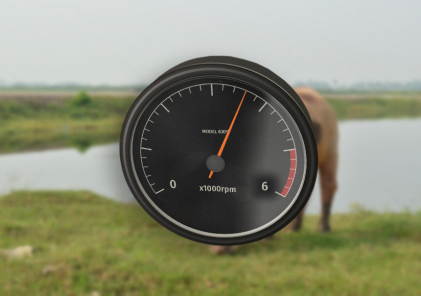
3600 rpm
